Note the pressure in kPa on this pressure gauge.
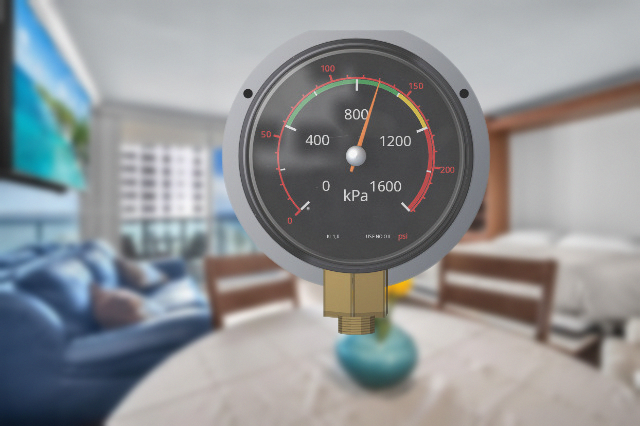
900 kPa
